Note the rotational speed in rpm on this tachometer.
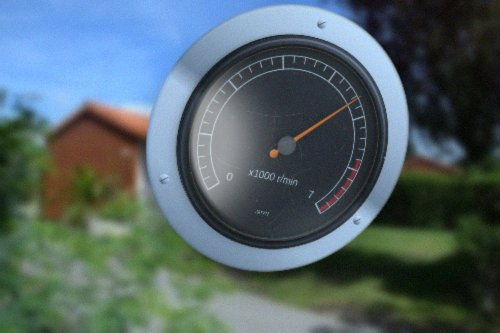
4600 rpm
